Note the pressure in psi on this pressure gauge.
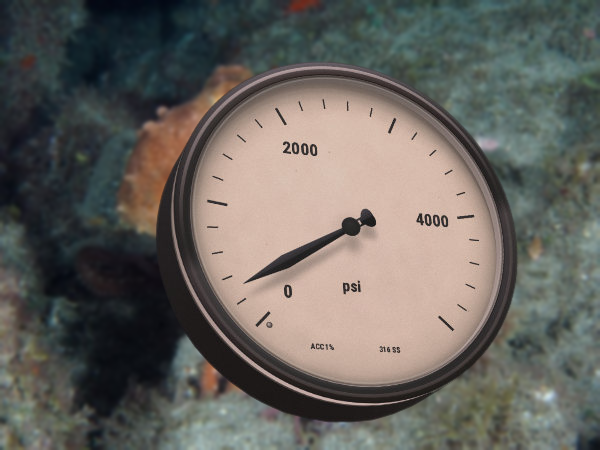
300 psi
